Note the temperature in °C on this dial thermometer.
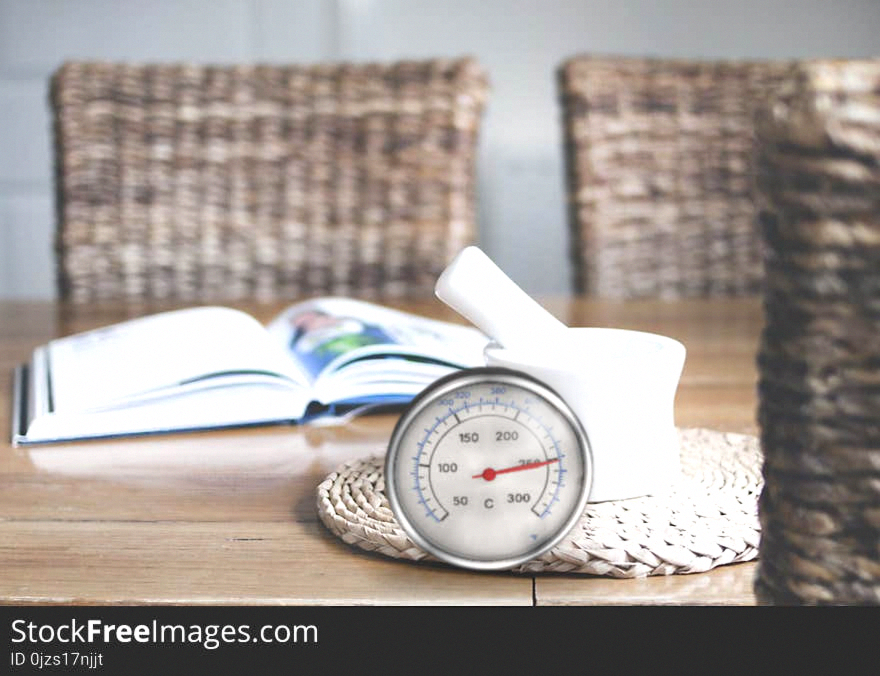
250 °C
